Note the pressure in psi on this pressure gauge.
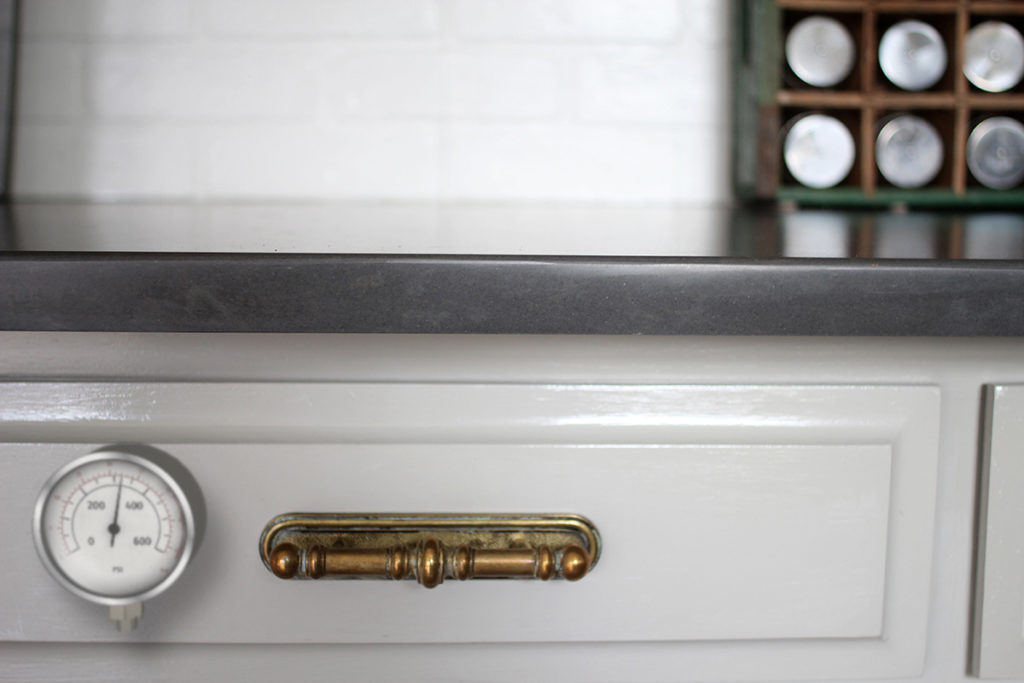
325 psi
